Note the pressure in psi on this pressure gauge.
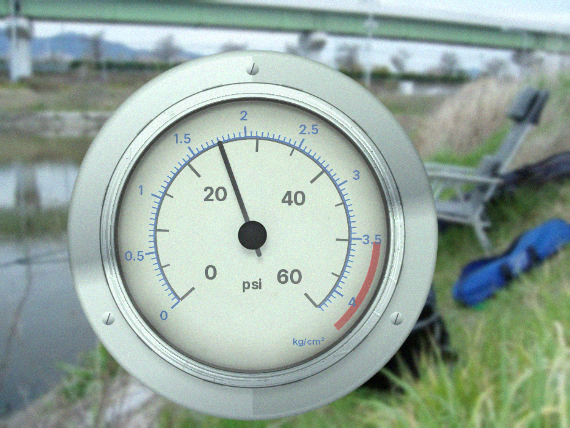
25 psi
